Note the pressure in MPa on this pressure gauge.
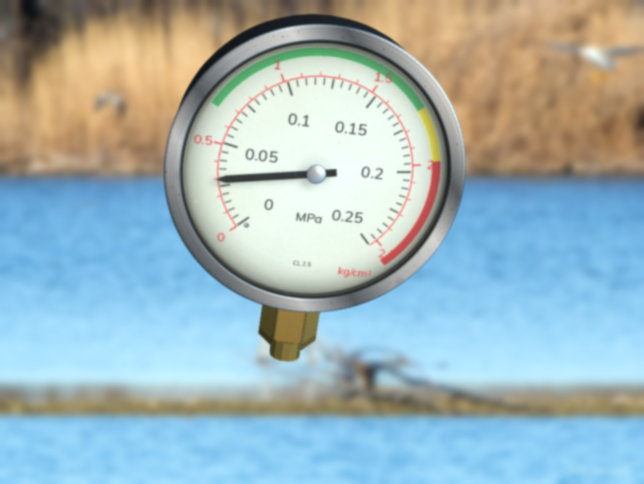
0.03 MPa
